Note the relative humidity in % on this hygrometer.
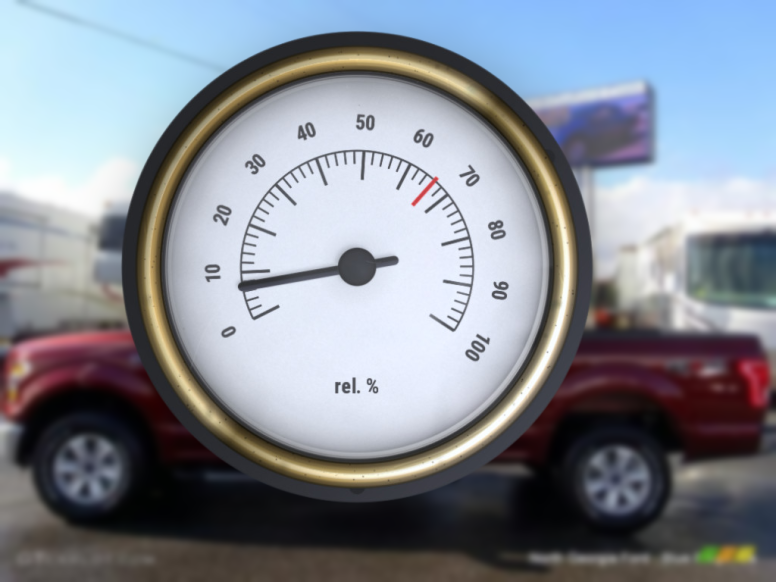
7 %
